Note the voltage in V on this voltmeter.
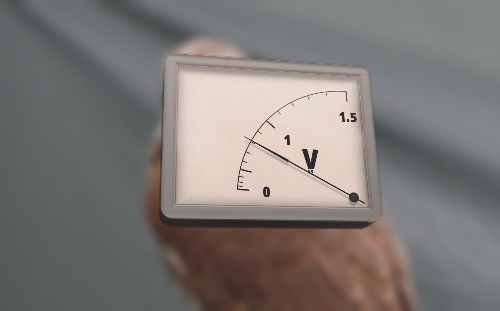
0.8 V
